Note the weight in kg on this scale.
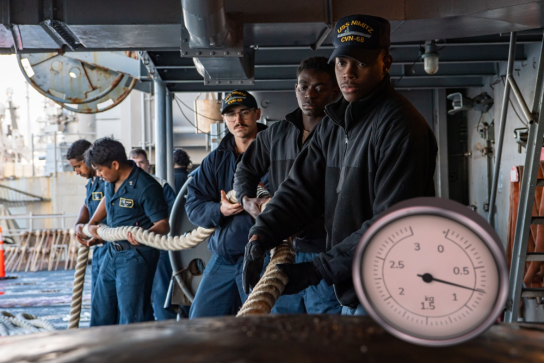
0.75 kg
